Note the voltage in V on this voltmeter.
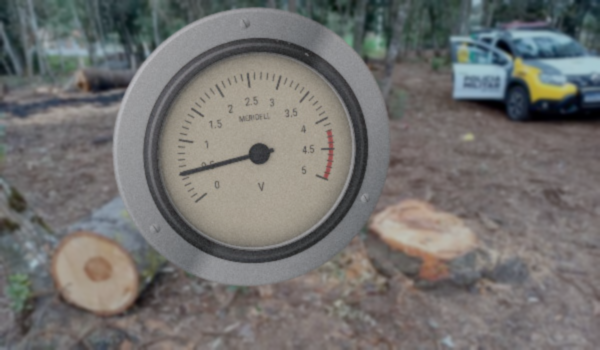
0.5 V
